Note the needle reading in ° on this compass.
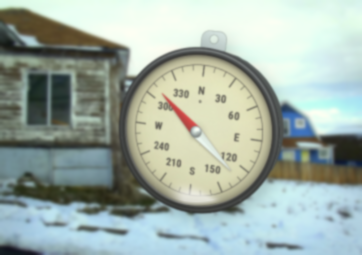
310 °
